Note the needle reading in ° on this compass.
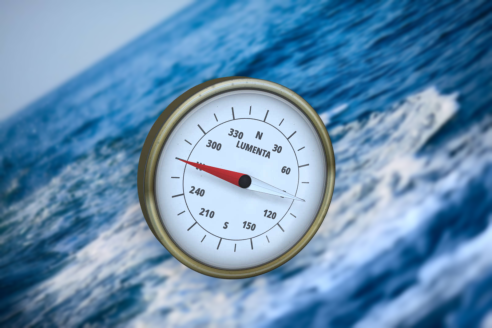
270 °
